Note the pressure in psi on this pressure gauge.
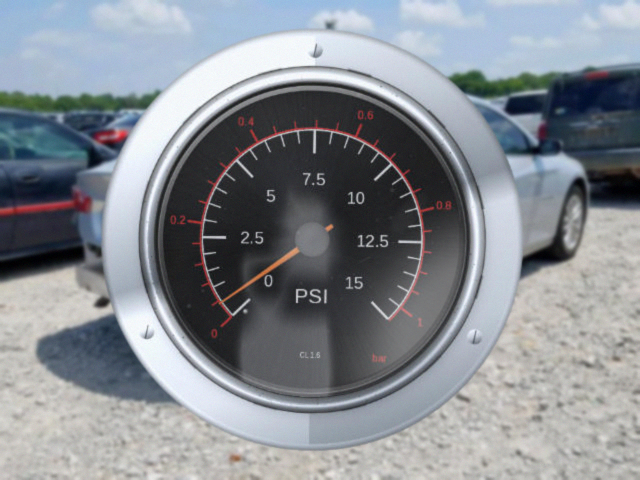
0.5 psi
